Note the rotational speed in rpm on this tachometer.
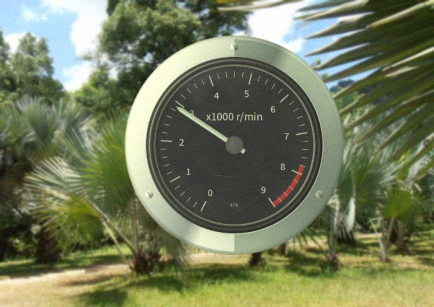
2900 rpm
